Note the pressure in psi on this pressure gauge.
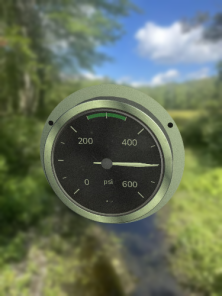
500 psi
